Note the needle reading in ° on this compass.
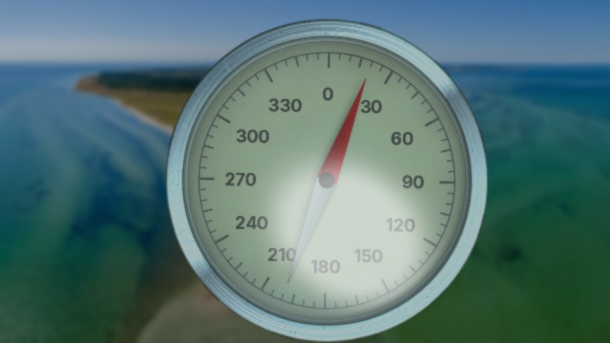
20 °
